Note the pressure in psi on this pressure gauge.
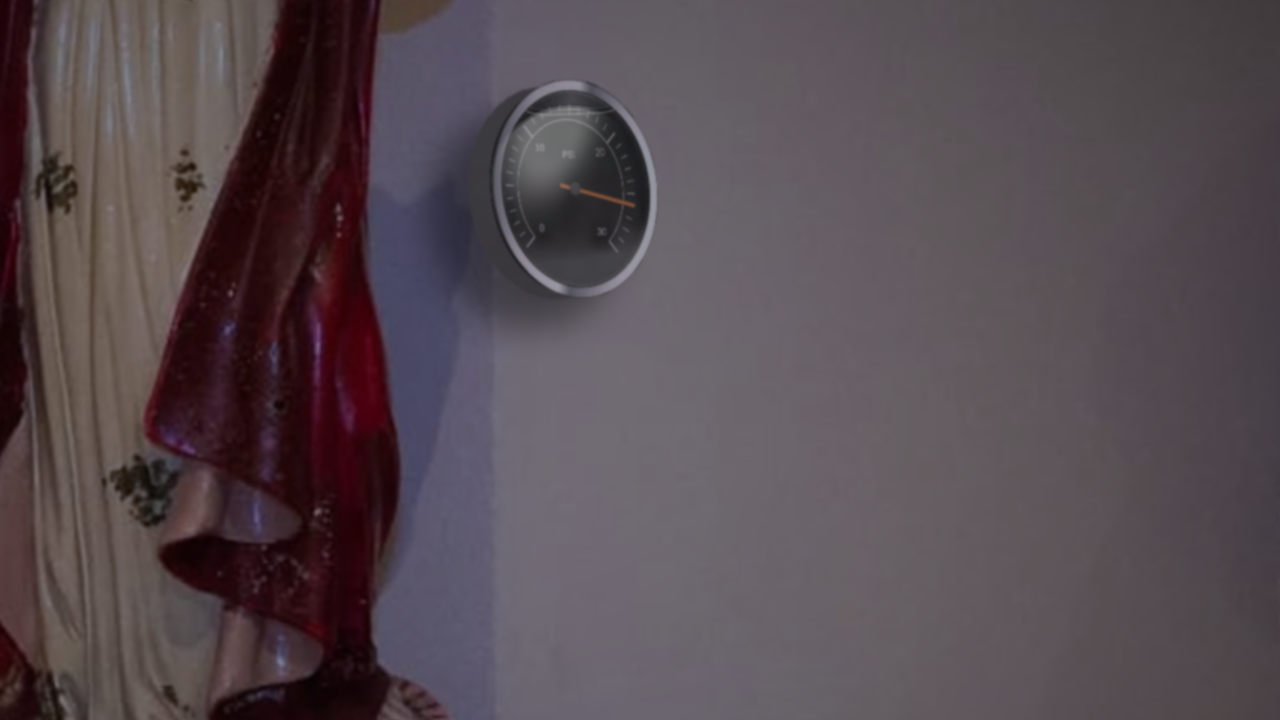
26 psi
